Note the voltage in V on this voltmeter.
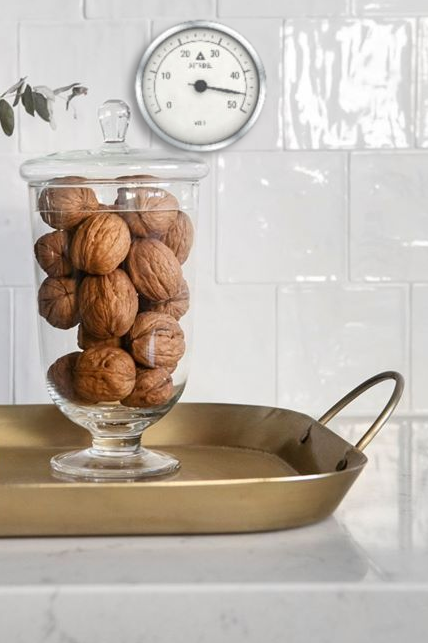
46 V
